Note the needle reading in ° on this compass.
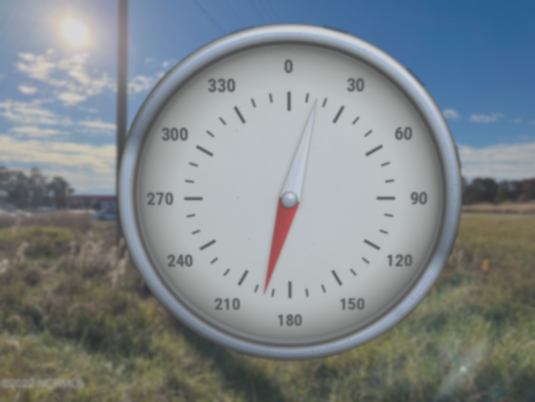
195 °
